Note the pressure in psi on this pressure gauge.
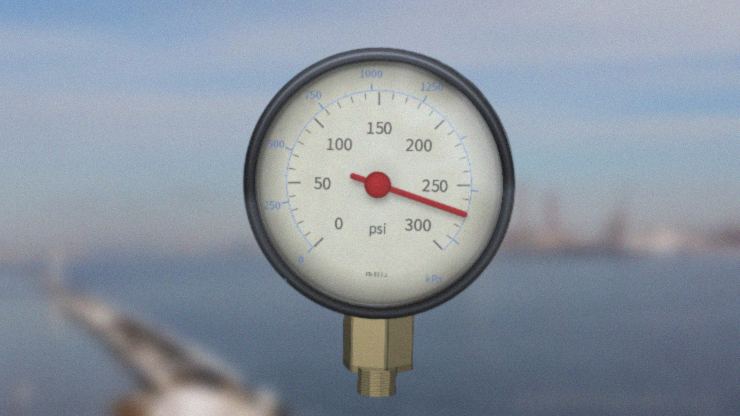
270 psi
